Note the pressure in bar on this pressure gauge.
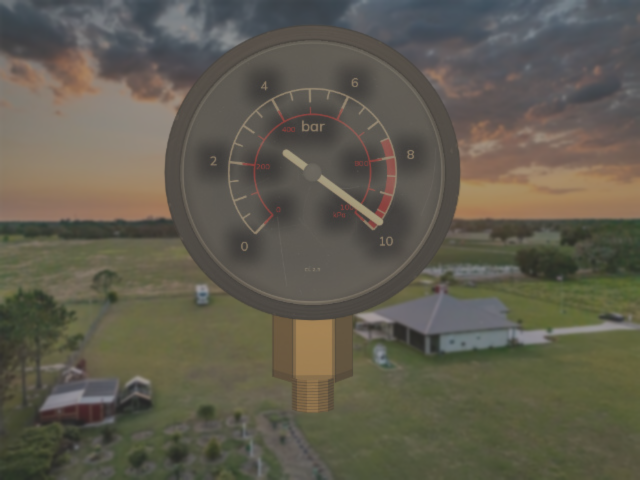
9.75 bar
